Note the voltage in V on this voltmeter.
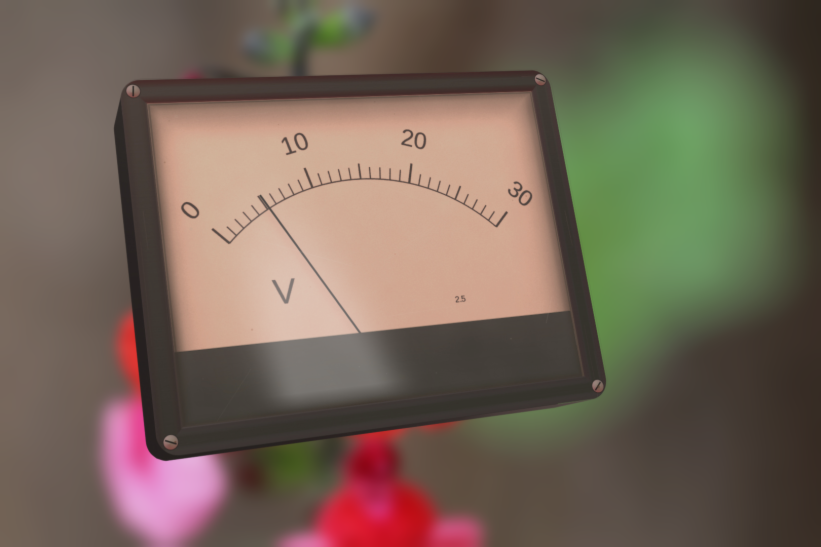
5 V
